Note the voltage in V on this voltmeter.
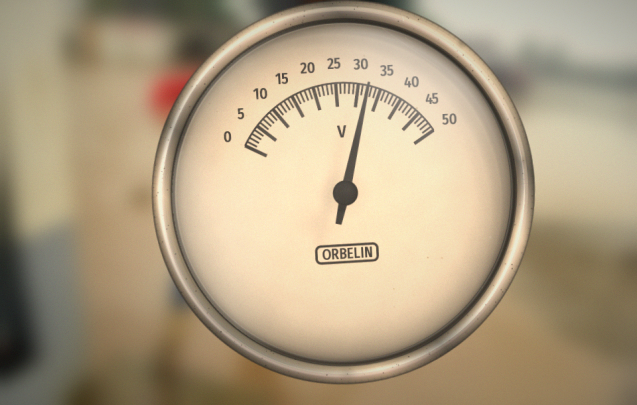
32 V
